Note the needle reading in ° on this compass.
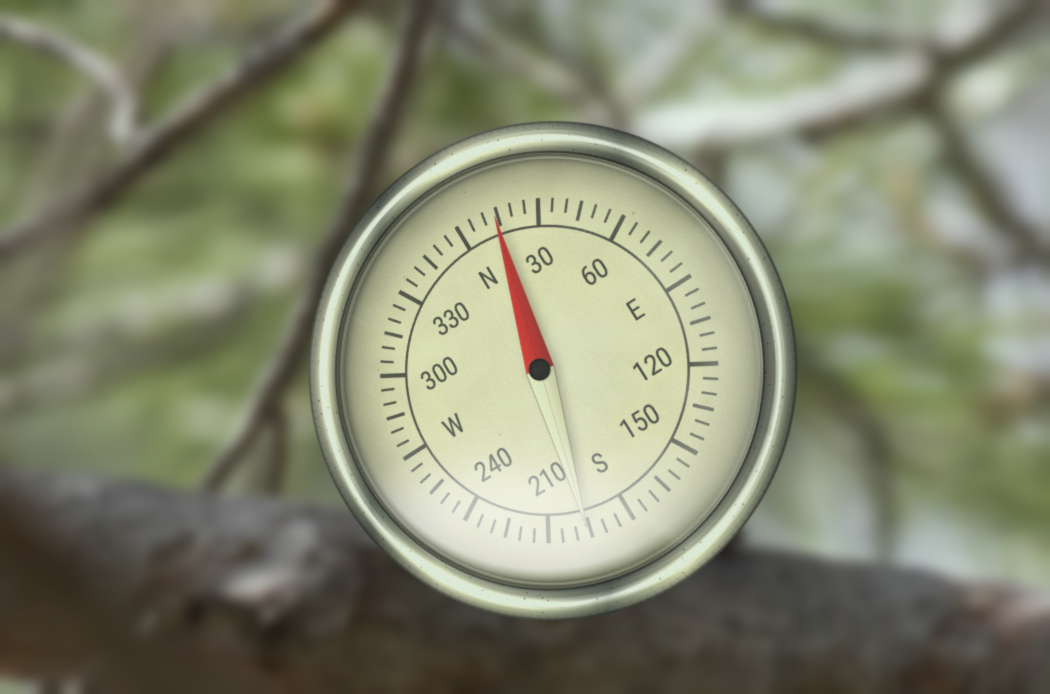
15 °
